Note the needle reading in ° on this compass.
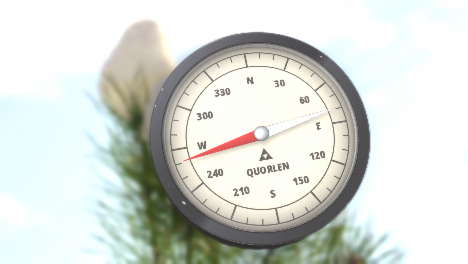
260 °
